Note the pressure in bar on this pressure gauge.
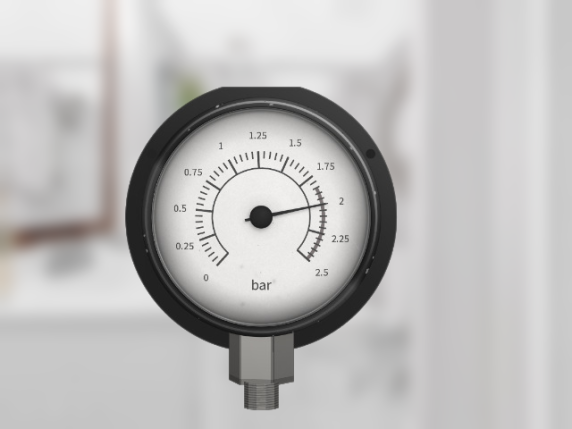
2 bar
